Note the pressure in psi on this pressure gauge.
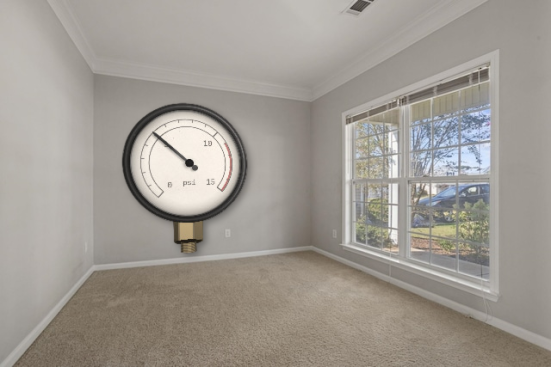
5 psi
